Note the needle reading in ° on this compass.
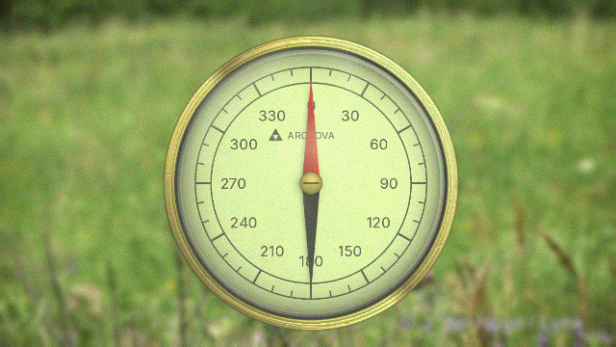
0 °
